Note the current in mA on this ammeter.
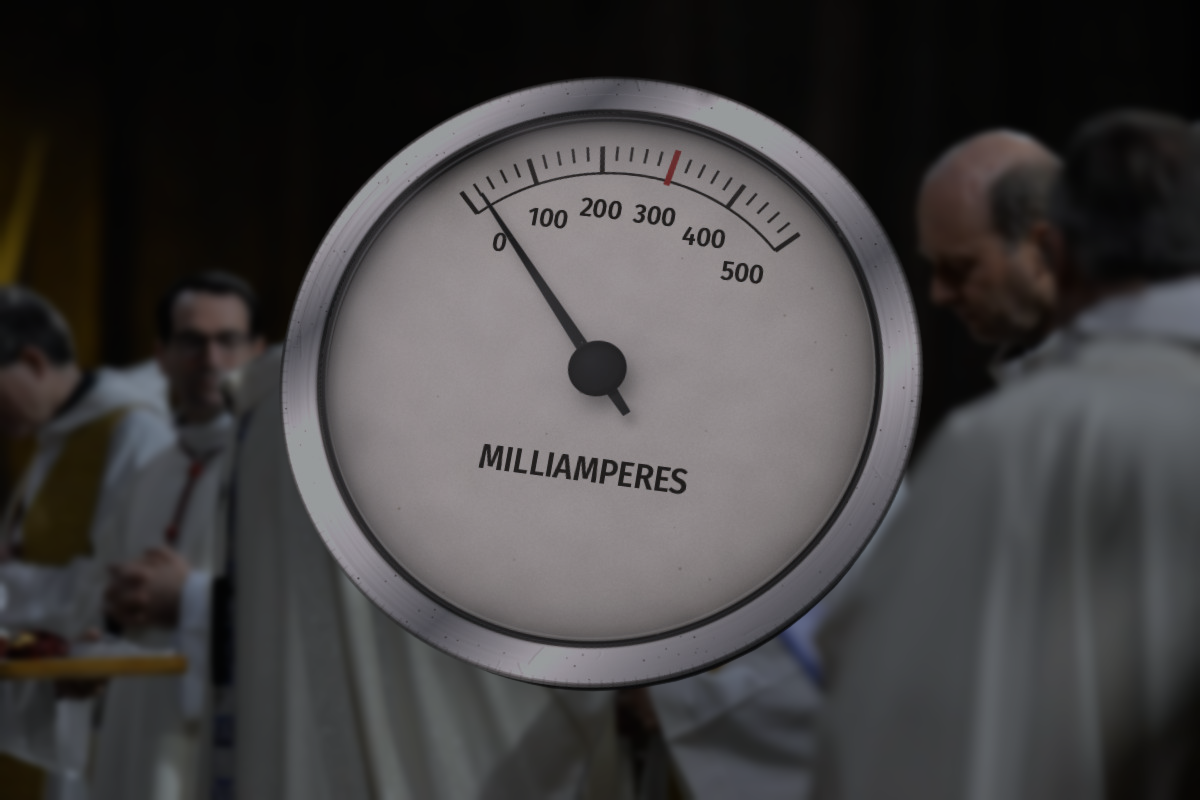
20 mA
